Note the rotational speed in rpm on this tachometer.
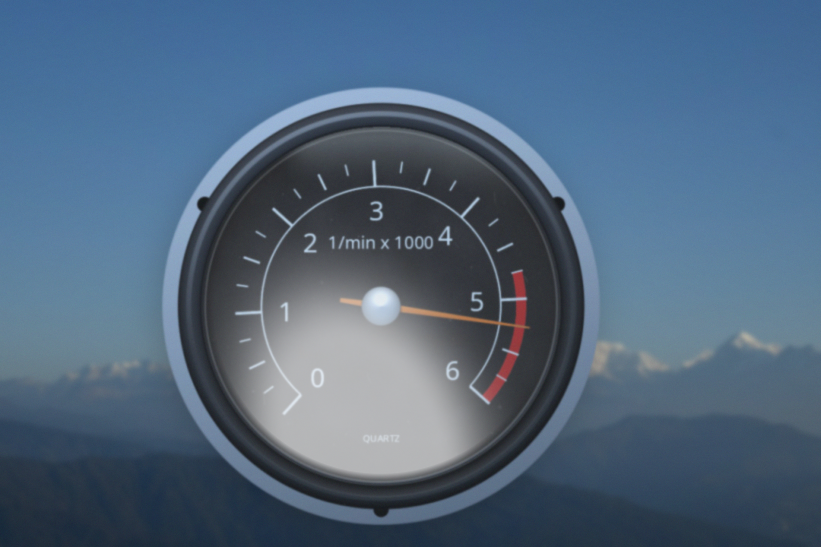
5250 rpm
